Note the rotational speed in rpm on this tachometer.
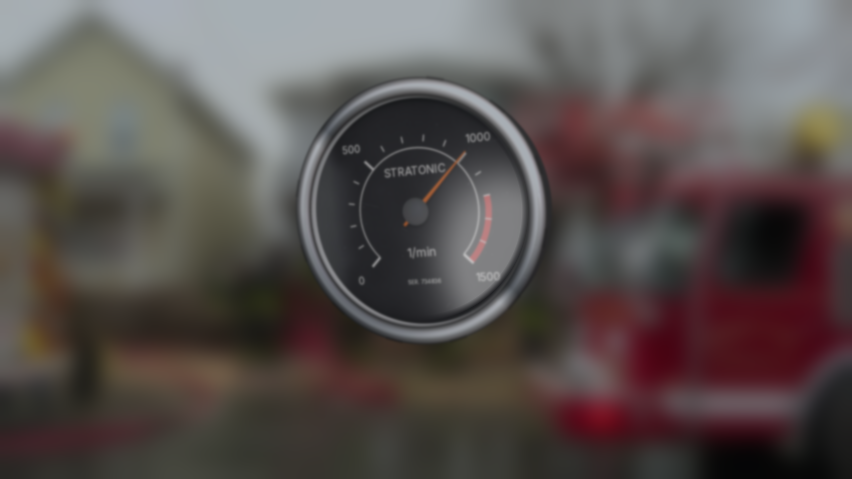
1000 rpm
